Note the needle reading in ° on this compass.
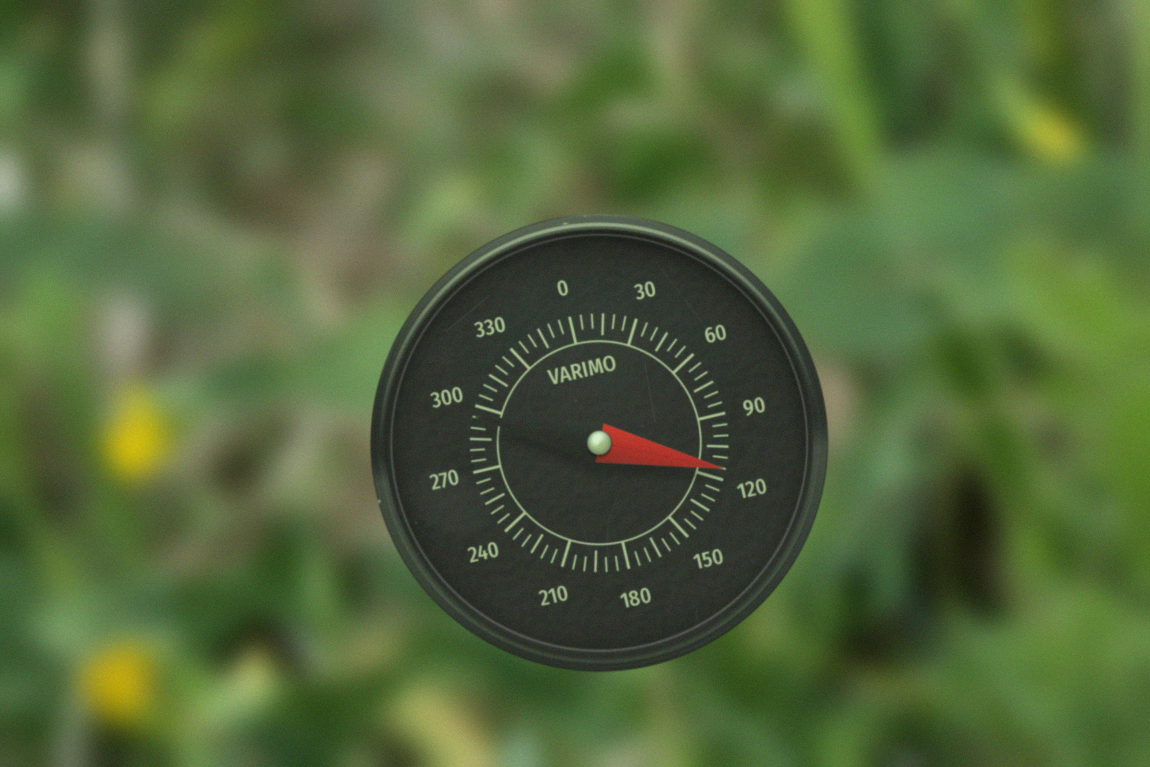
115 °
